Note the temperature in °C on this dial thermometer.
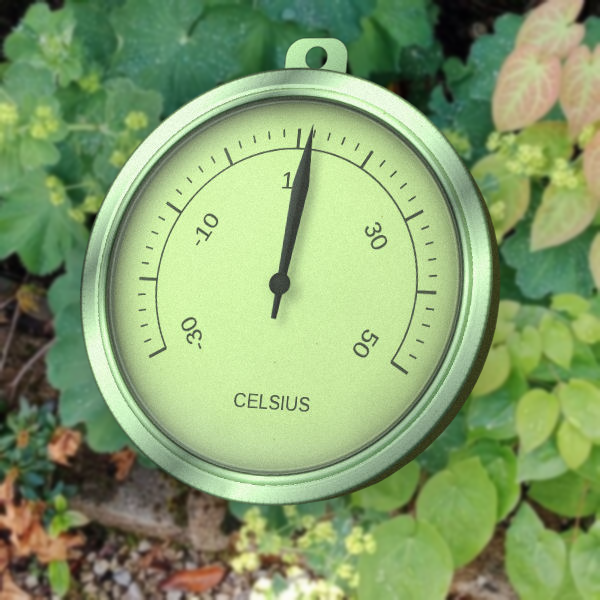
12 °C
